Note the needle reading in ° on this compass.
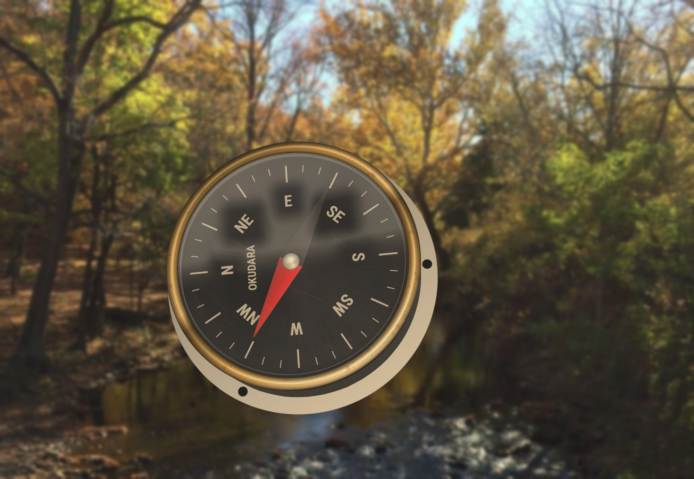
300 °
